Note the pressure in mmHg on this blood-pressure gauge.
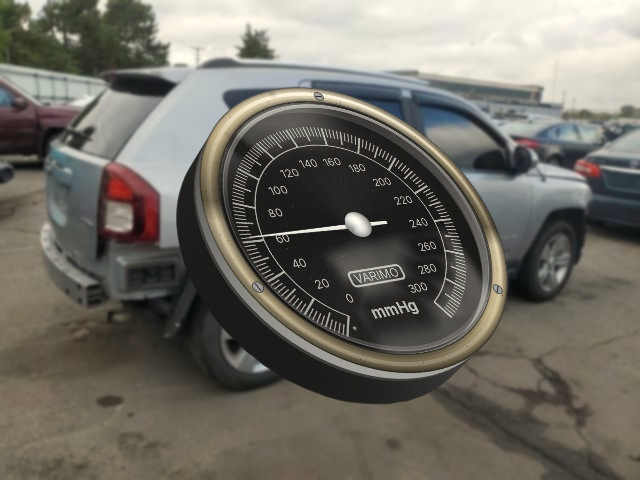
60 mmHg
